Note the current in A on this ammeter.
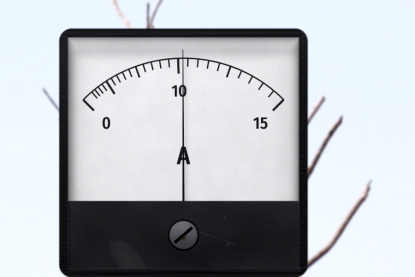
10.25 A
